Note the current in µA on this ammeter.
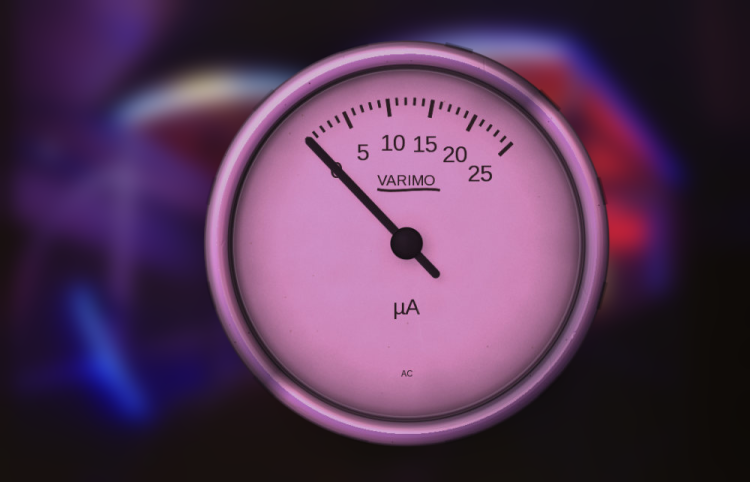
0 µA
